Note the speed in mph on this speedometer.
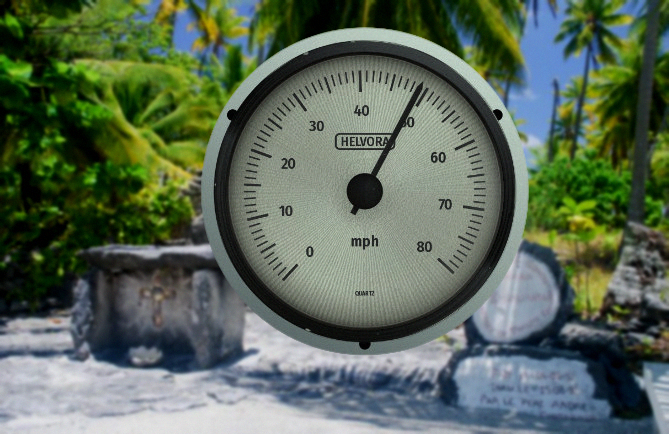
49 mph
